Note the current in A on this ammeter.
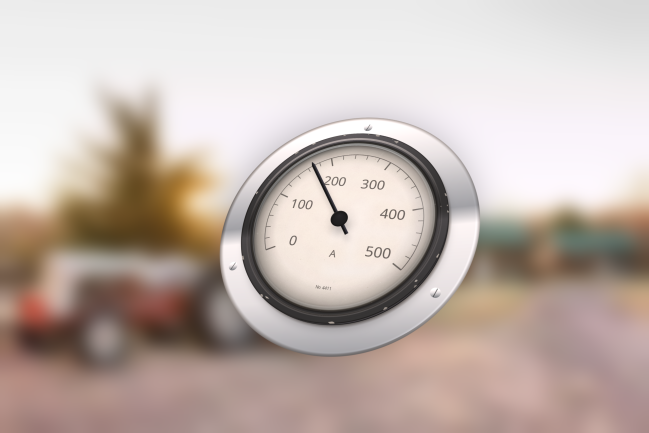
170 A
